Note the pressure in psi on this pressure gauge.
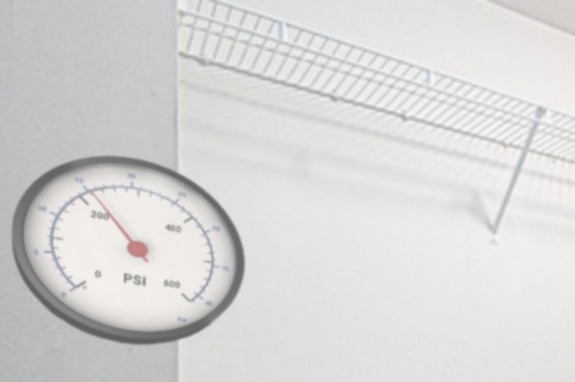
220 psi
